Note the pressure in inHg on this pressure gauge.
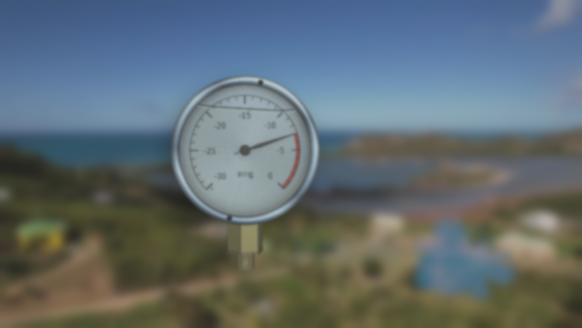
-7 inHg
